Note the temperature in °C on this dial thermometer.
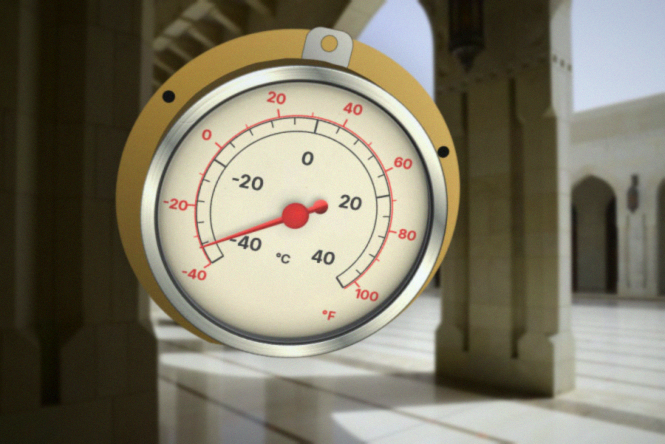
-36 °C
